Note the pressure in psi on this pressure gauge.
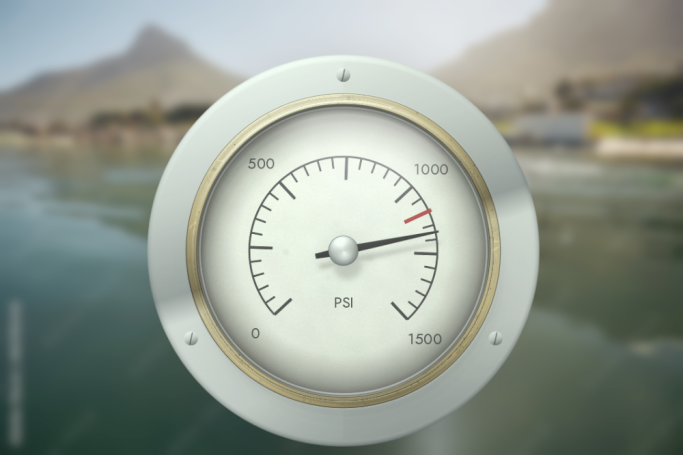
1175 psi
